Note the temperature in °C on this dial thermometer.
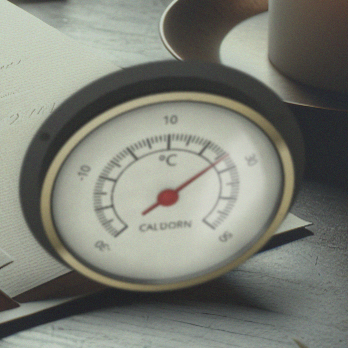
25 °C
